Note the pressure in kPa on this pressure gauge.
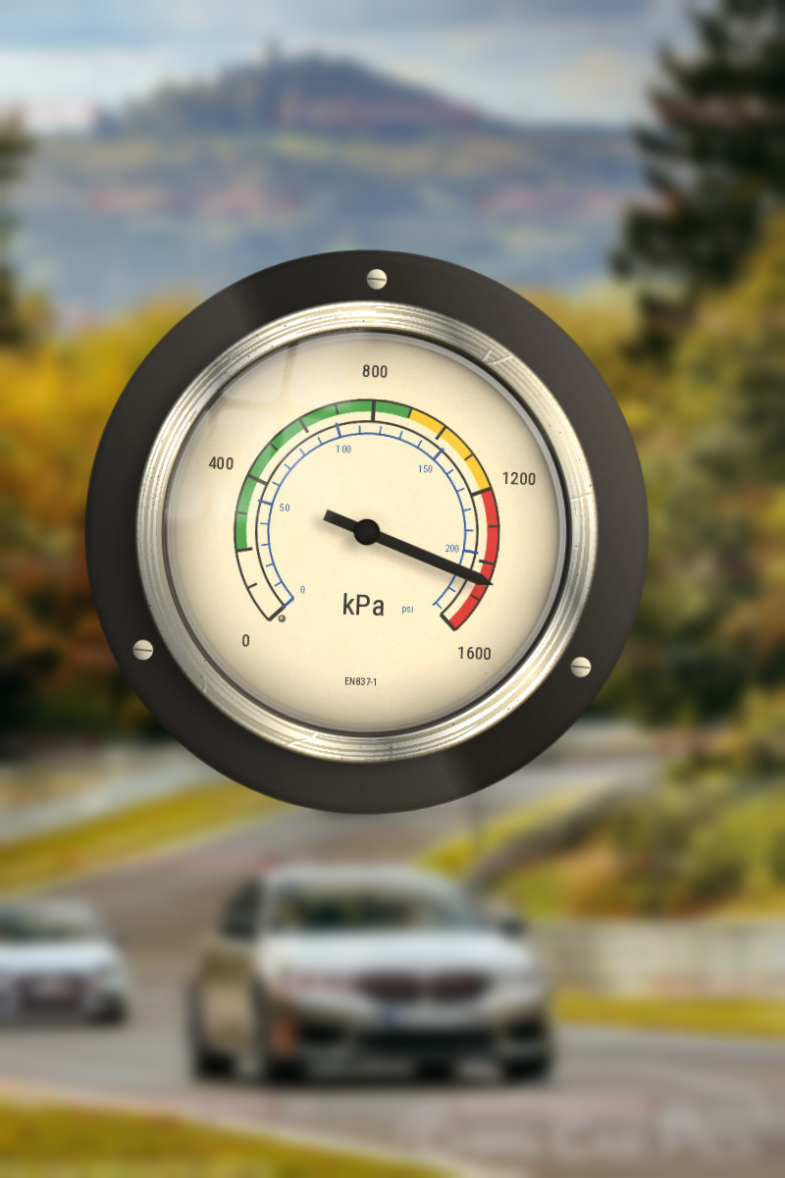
1450 kPa
